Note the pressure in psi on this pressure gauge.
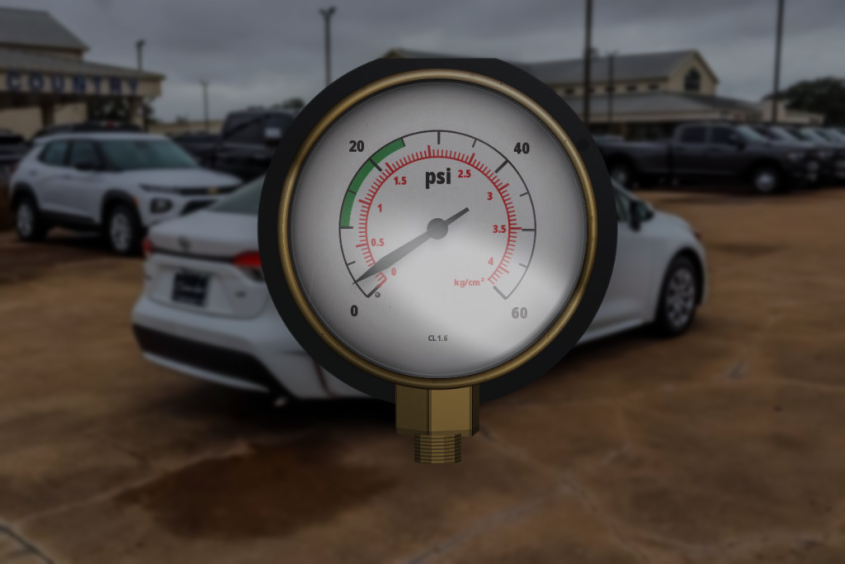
2.5 psi
